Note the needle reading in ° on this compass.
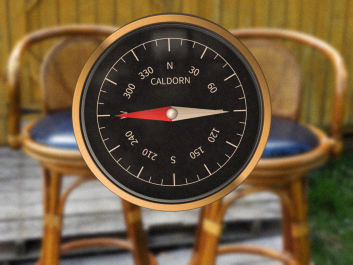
270 °
